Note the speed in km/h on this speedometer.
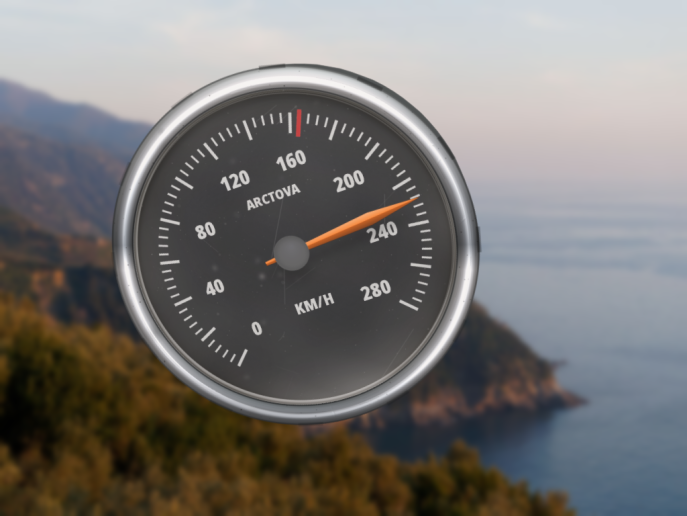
228 km/h
